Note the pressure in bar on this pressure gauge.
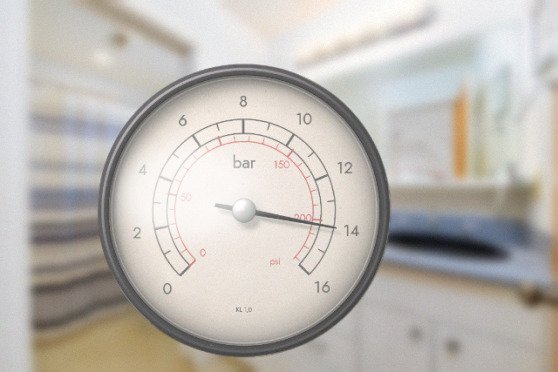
14 bar
